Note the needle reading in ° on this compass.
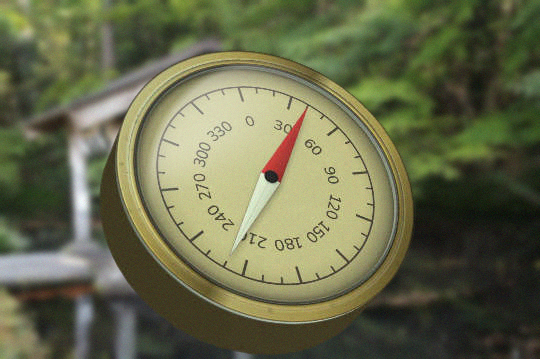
40 °
